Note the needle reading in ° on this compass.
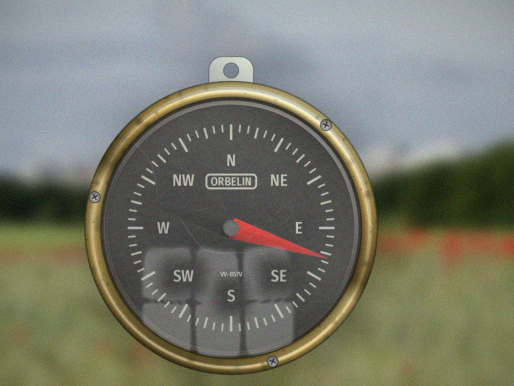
107.5 °
